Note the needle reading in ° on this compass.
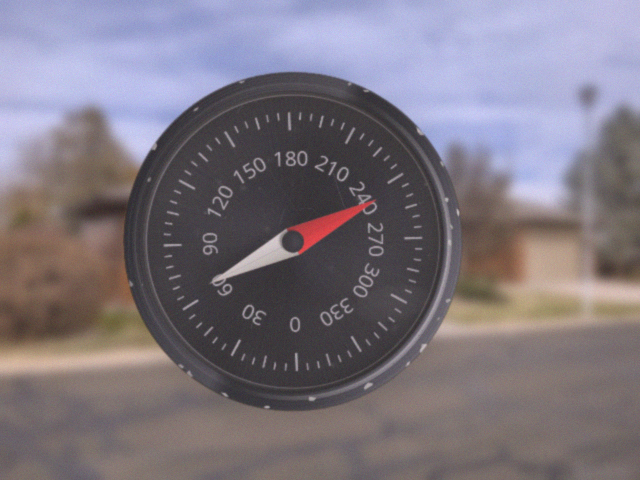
245 °
